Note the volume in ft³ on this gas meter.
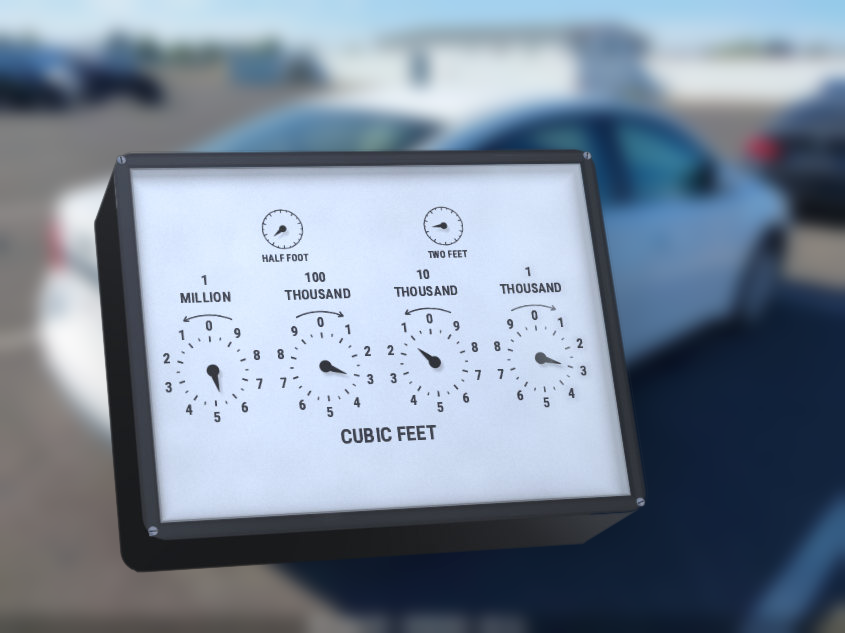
531300 ft³
